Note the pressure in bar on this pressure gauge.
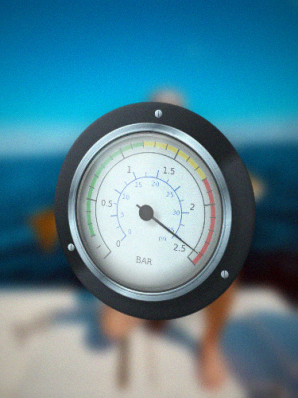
2.4 bar
